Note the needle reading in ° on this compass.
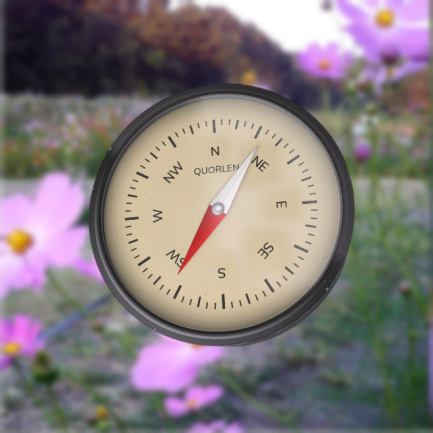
215 °
